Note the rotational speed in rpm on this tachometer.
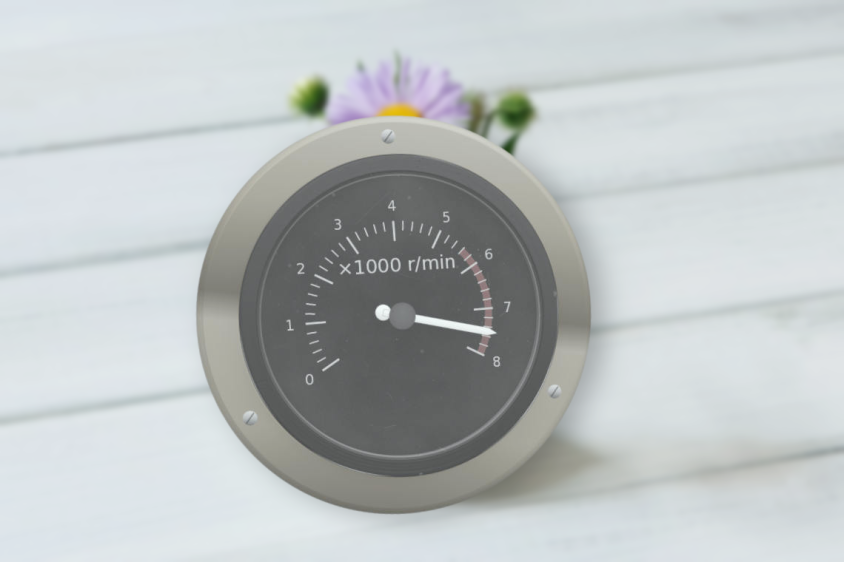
7500 rpm
